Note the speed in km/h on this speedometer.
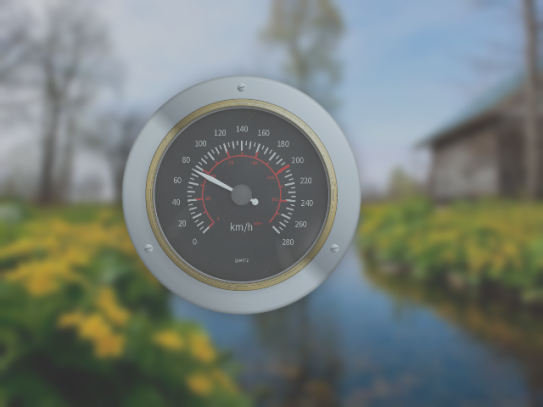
75 km/h
